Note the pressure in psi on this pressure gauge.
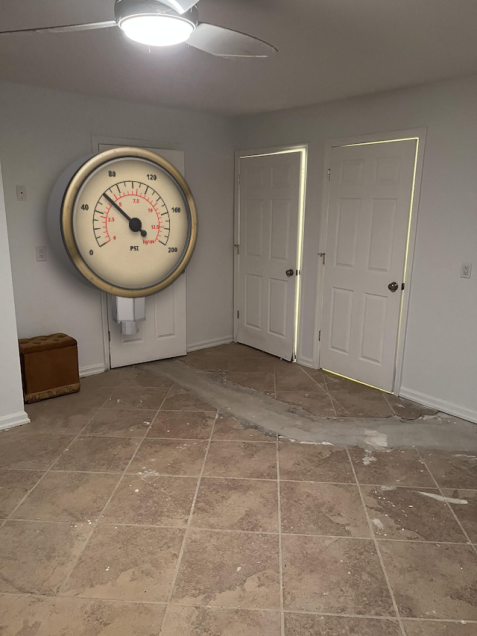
60 psi
